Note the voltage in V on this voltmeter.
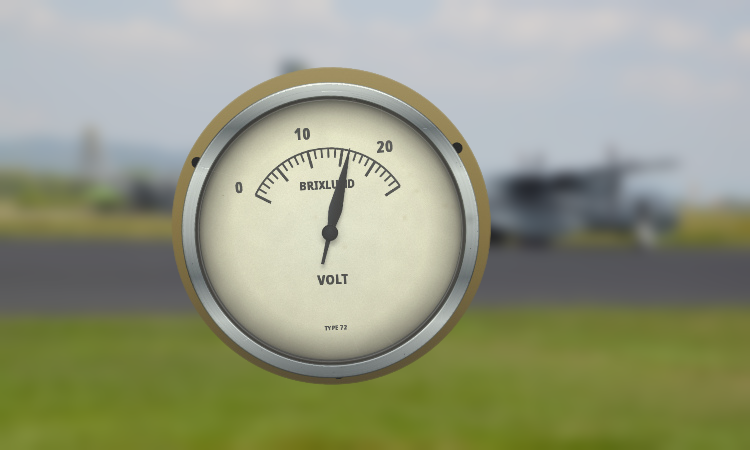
16 V
